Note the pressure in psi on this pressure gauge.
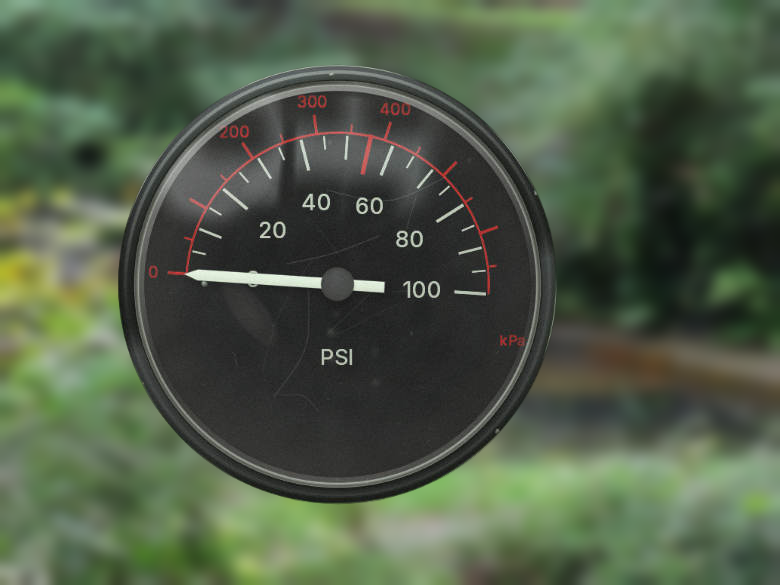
0 psi
